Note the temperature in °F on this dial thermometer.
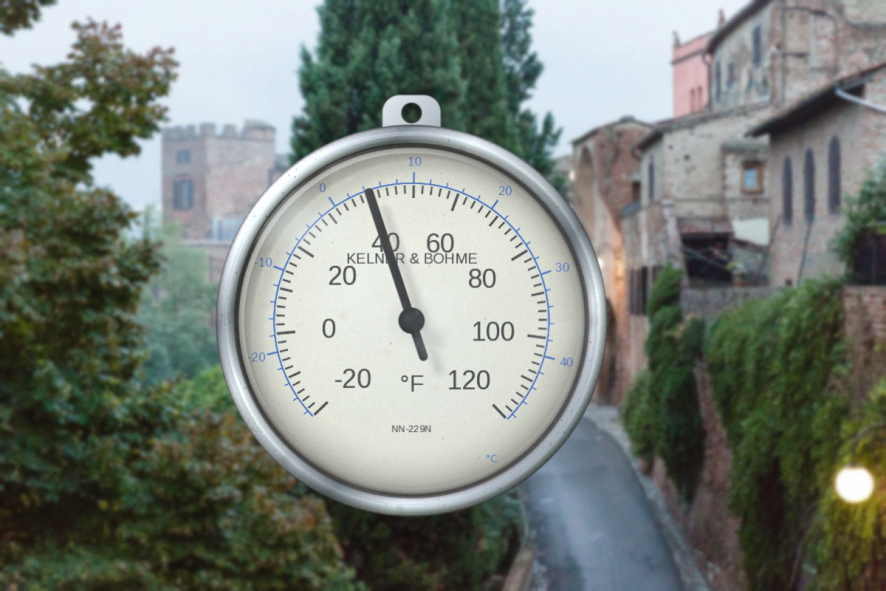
40 °F
